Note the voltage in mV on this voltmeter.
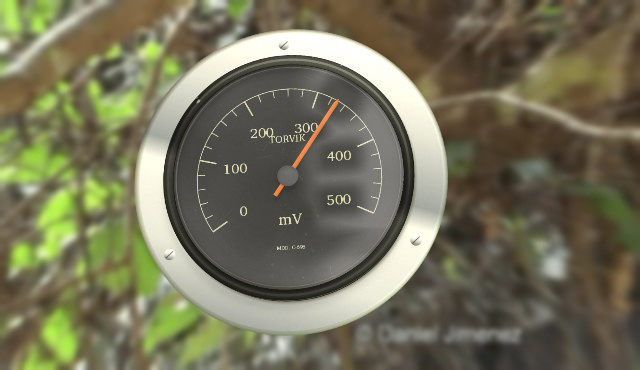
330 mV
